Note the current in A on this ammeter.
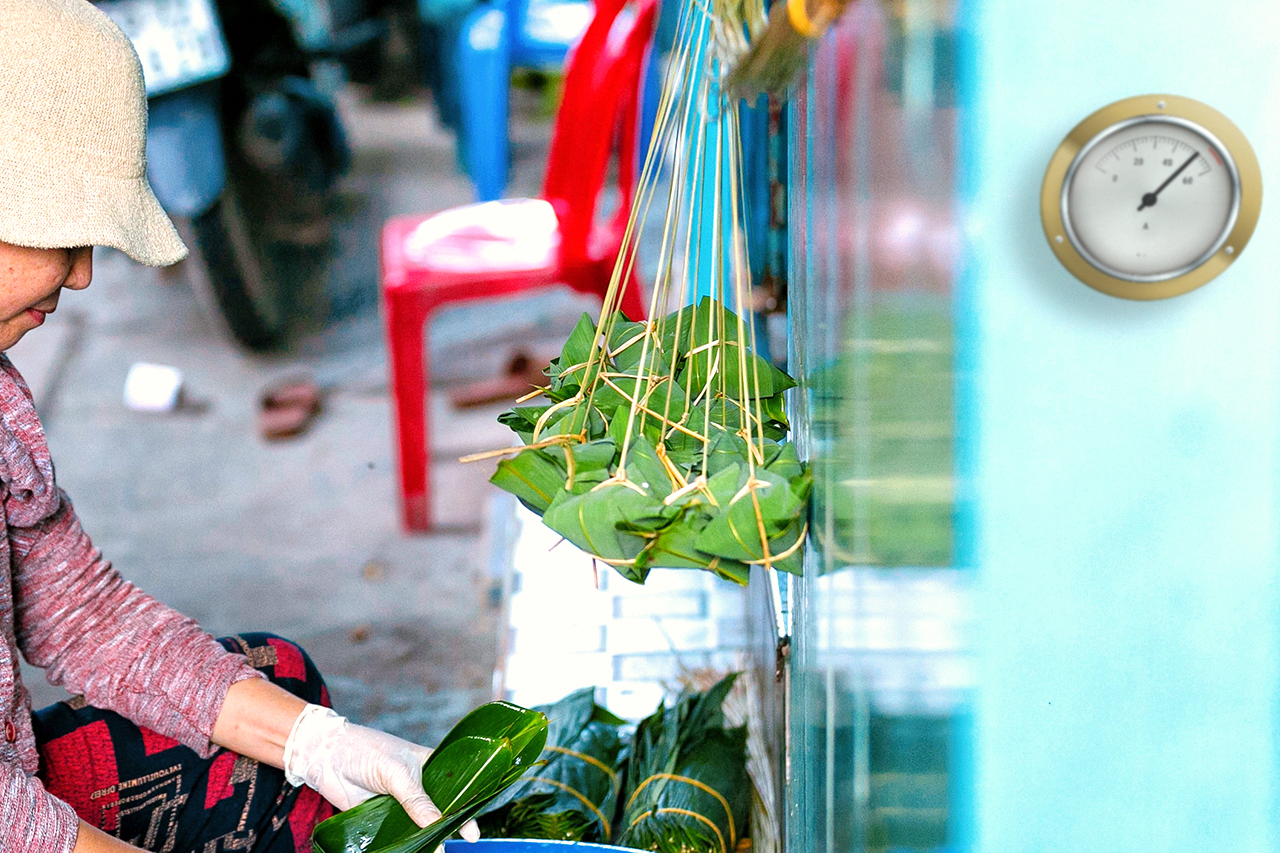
50 A
